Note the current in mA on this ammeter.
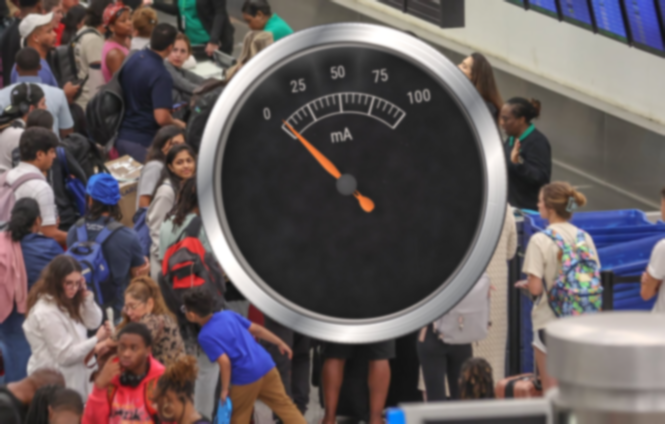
5 mA
